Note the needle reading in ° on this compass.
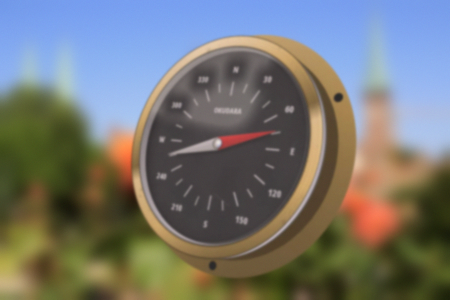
75 °
